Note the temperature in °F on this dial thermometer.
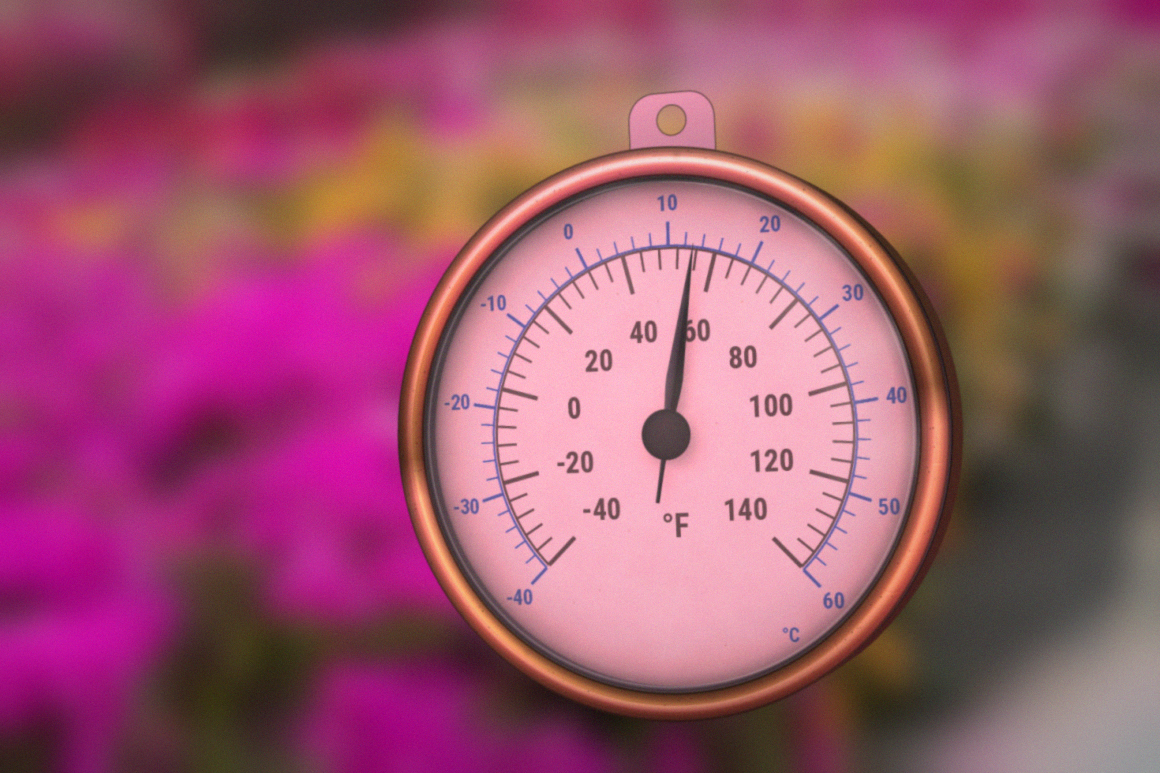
56 °F
